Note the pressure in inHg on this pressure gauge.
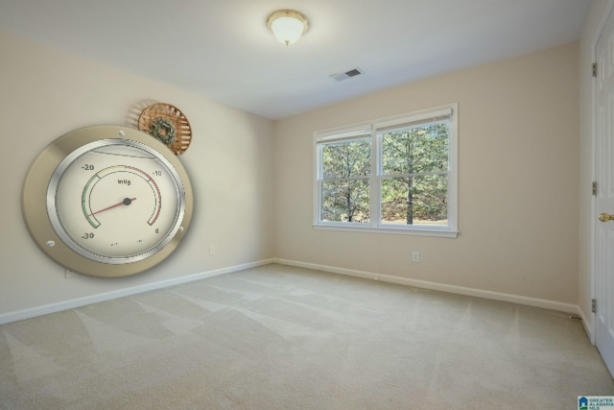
-27.5 inHg
